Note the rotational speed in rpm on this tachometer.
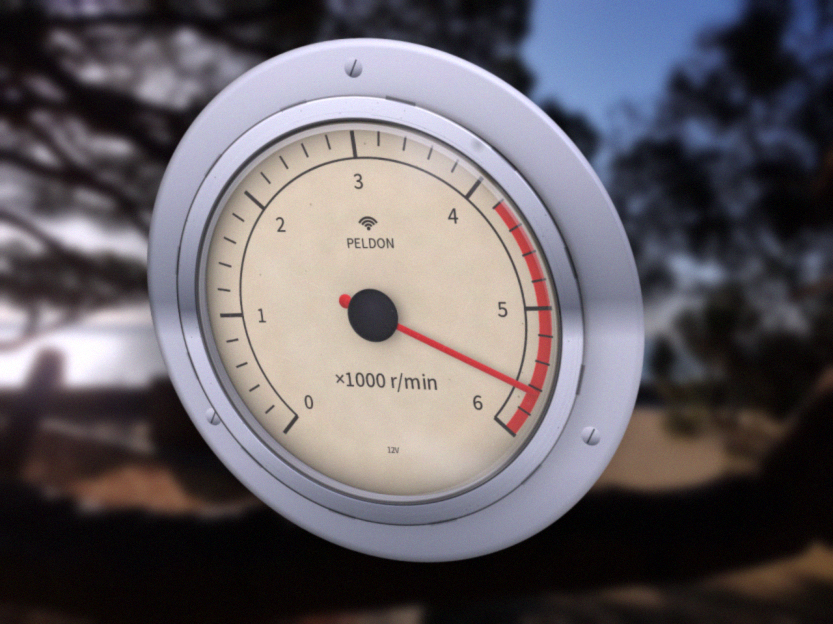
5600 rpm
